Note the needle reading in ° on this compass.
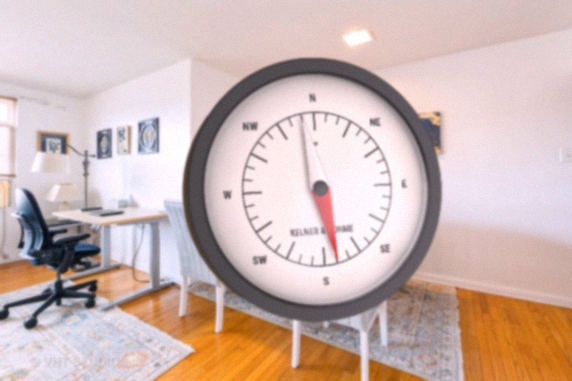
170 °
